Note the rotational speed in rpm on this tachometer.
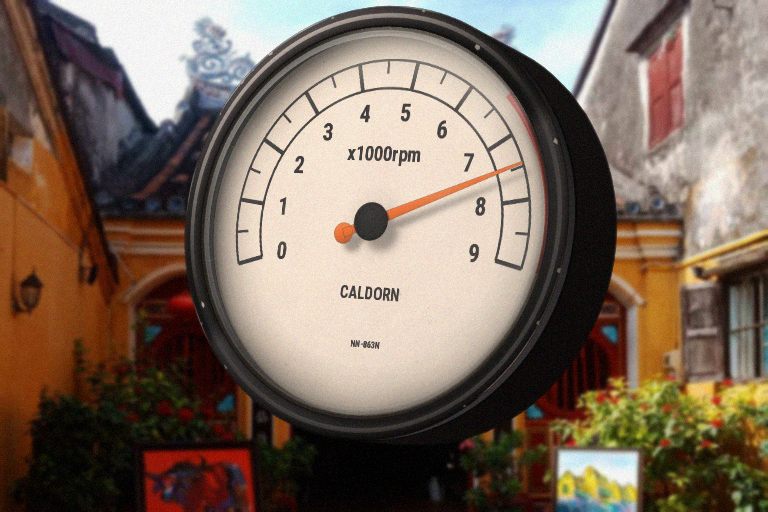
7500 rpm
